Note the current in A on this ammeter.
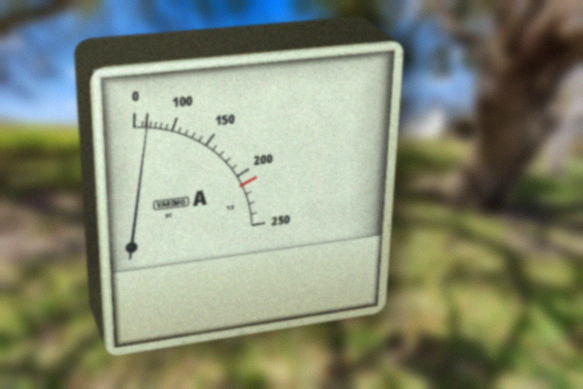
50 A
